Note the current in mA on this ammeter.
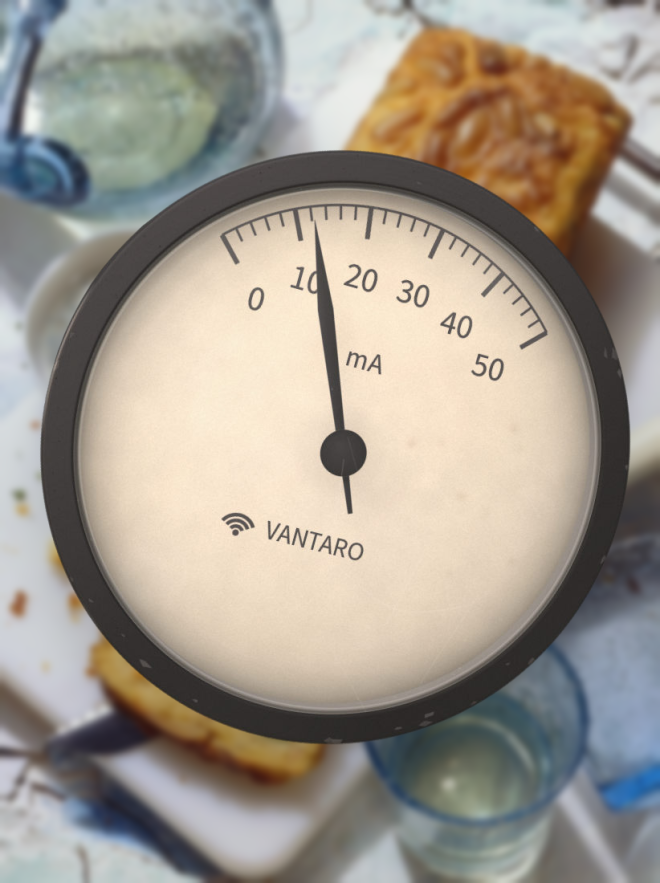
12 mA
